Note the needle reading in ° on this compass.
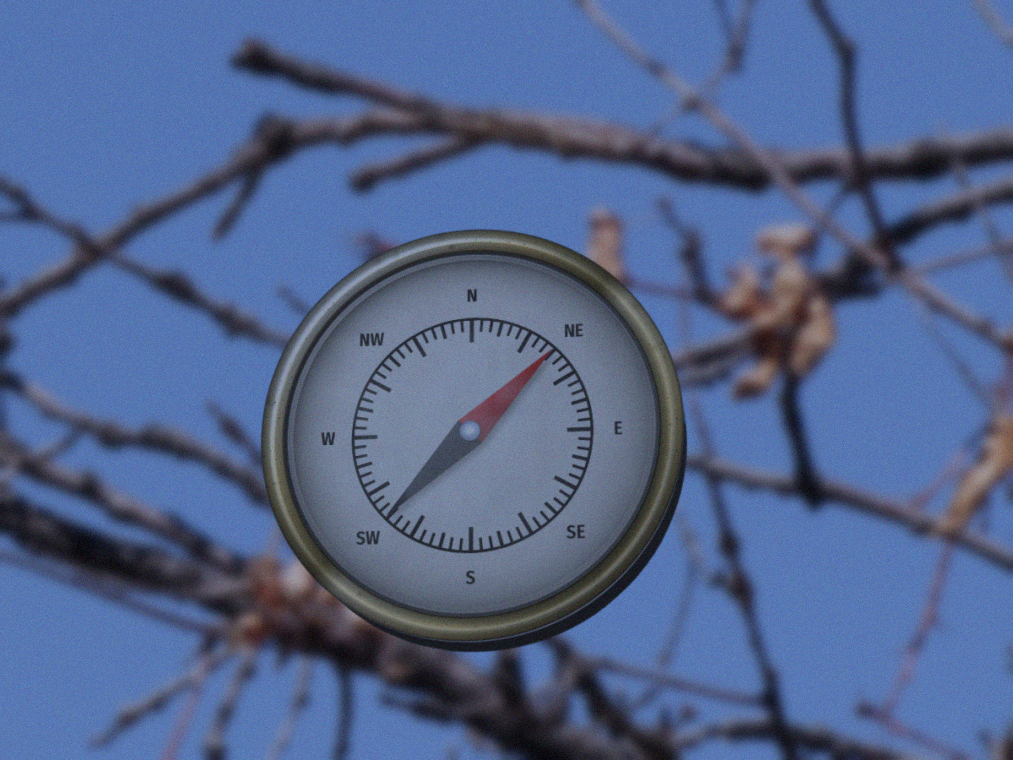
45 °
